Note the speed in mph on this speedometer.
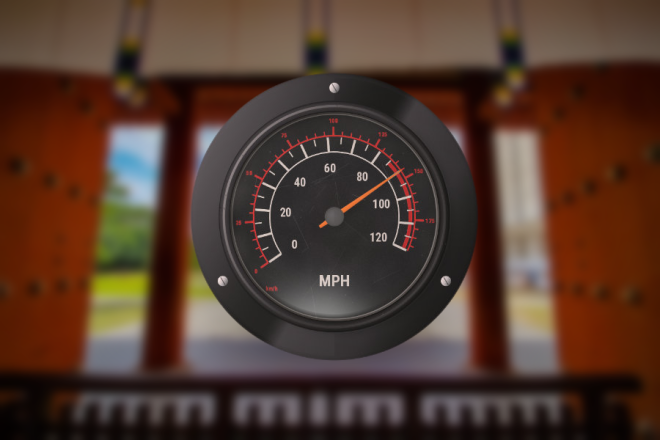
90 mph
